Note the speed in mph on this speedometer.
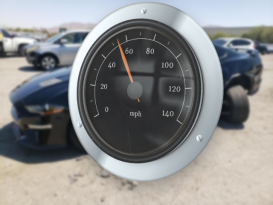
55 mph
